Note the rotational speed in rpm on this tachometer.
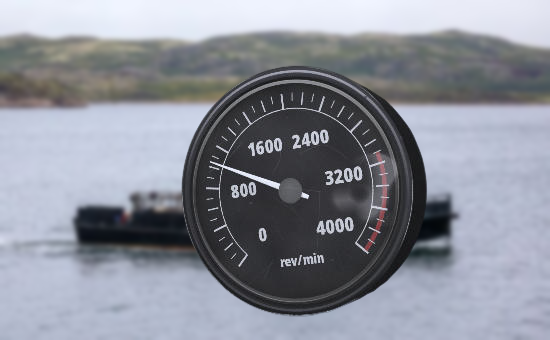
1050 rpm
